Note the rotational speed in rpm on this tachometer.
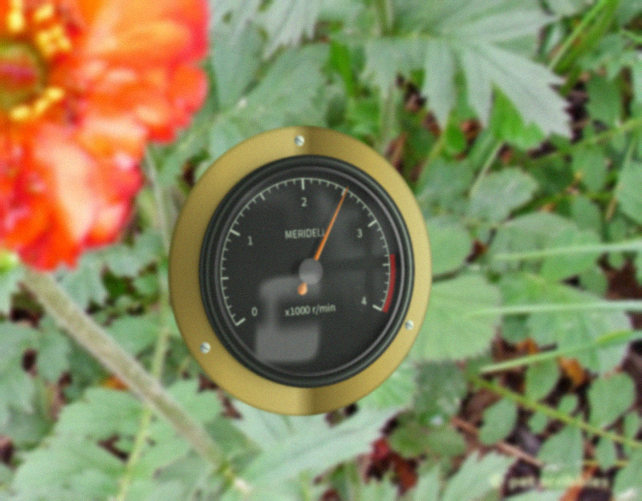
2500 rpm
